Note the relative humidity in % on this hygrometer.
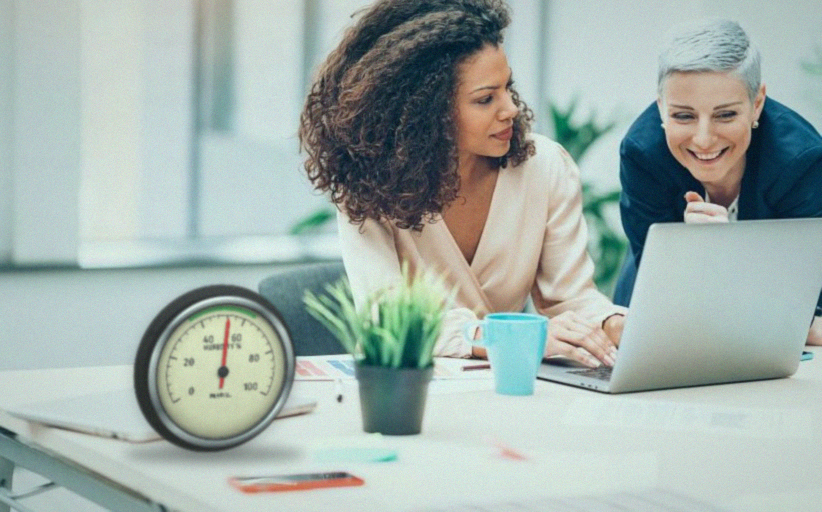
52 %
